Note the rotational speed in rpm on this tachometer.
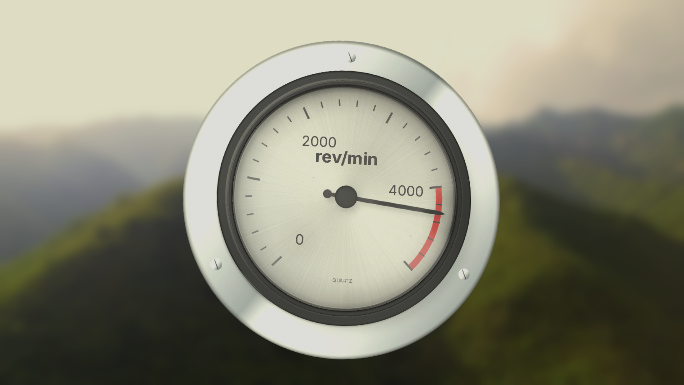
4300 rpm
